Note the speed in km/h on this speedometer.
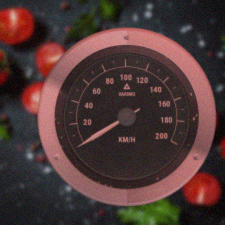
0 km/h
